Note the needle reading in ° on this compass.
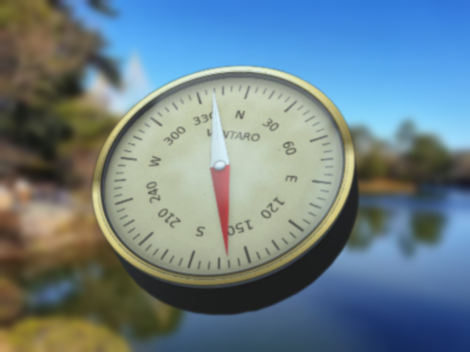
160 °
